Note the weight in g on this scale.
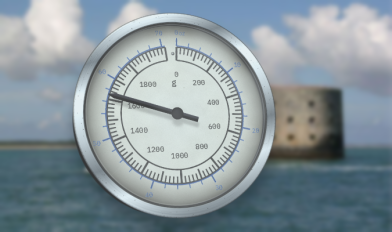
1620 g
